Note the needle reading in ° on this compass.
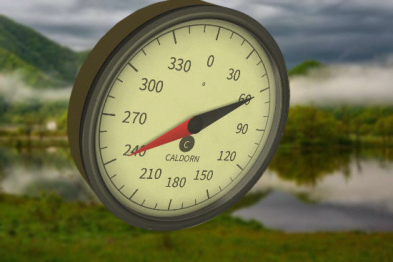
240 °
